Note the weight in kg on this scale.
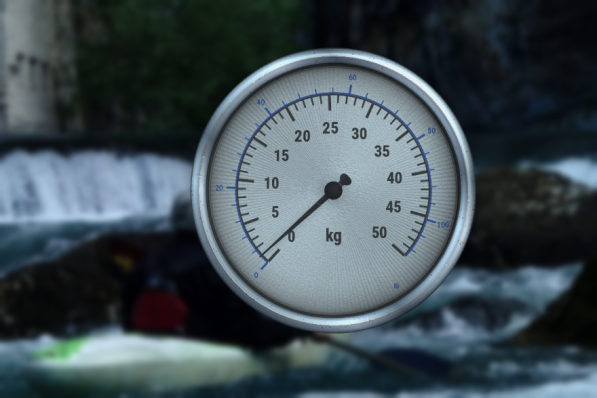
1 kg
